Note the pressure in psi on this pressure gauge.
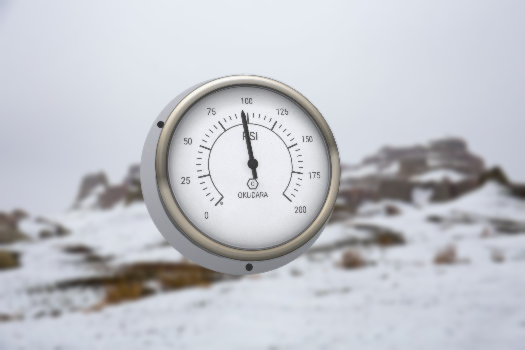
95 psi
